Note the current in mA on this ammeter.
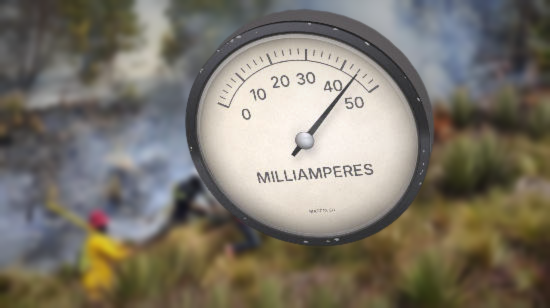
44 mA
